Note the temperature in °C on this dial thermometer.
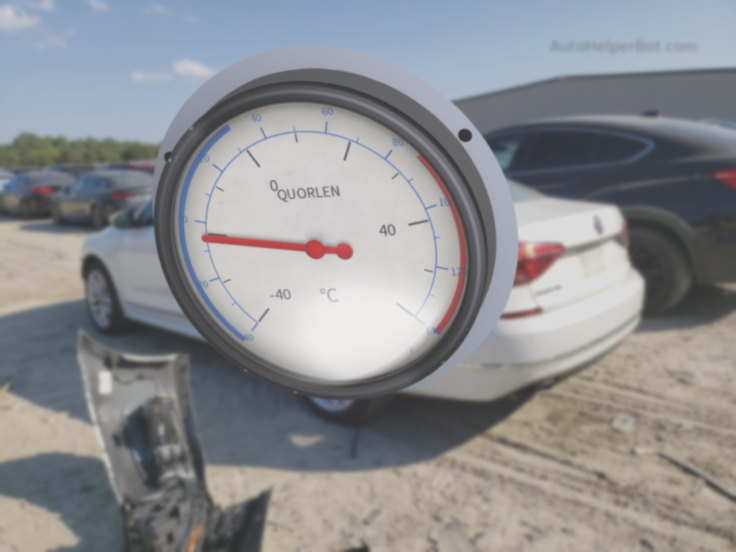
-20 °C
